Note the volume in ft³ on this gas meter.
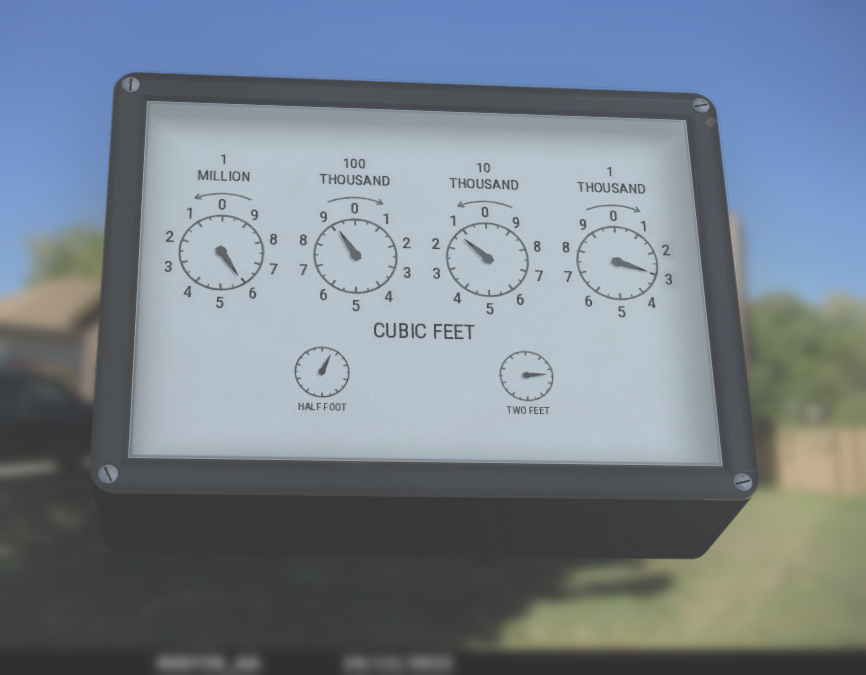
591300 ft³
